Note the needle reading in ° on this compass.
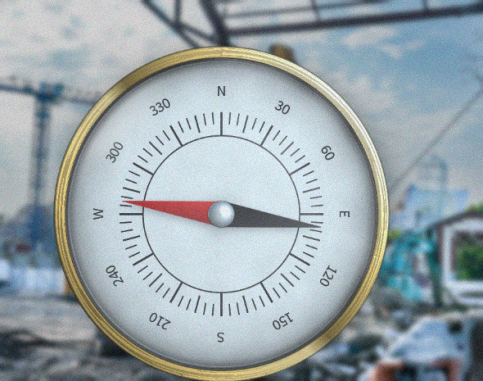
277.5 °
